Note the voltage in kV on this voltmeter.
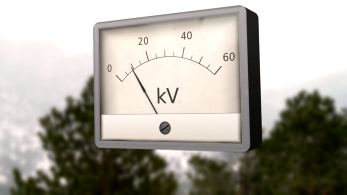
10 kV
